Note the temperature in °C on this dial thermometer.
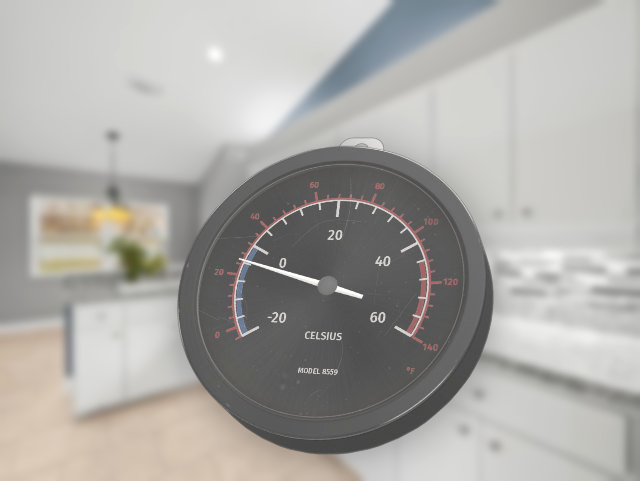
-4 °C
